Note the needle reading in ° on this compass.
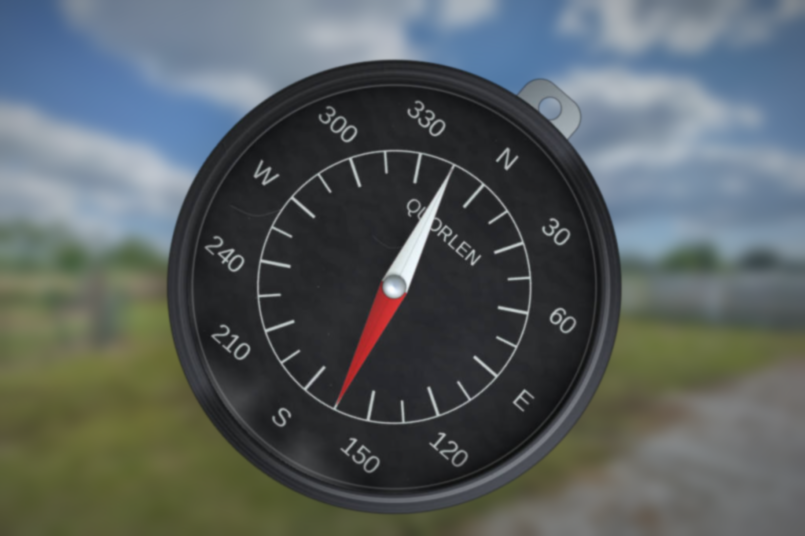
165 °
